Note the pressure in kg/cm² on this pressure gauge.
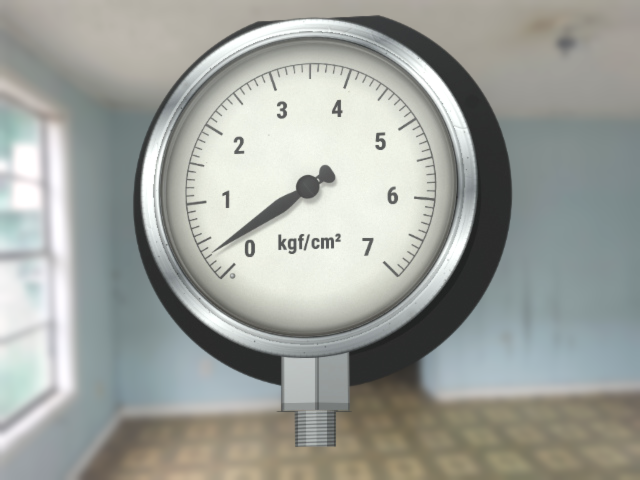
0.3 kg/cm²
